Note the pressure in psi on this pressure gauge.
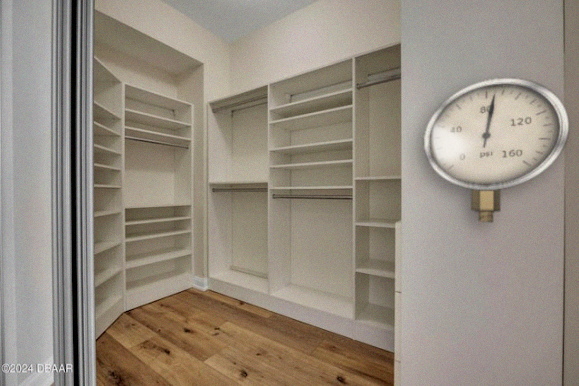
85 psi
